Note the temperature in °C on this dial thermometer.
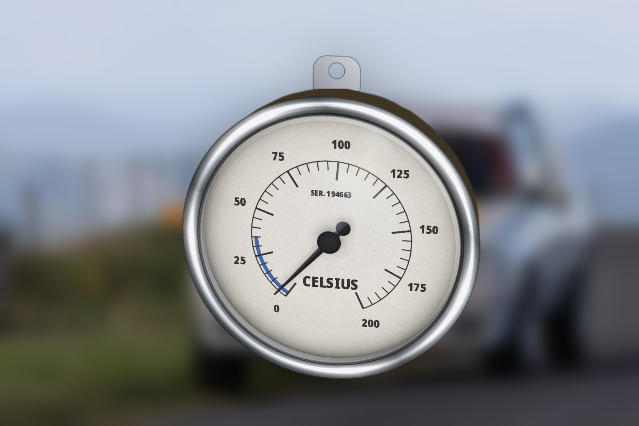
5 °C
